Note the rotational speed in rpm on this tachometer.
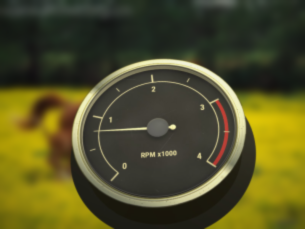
750 rpm
